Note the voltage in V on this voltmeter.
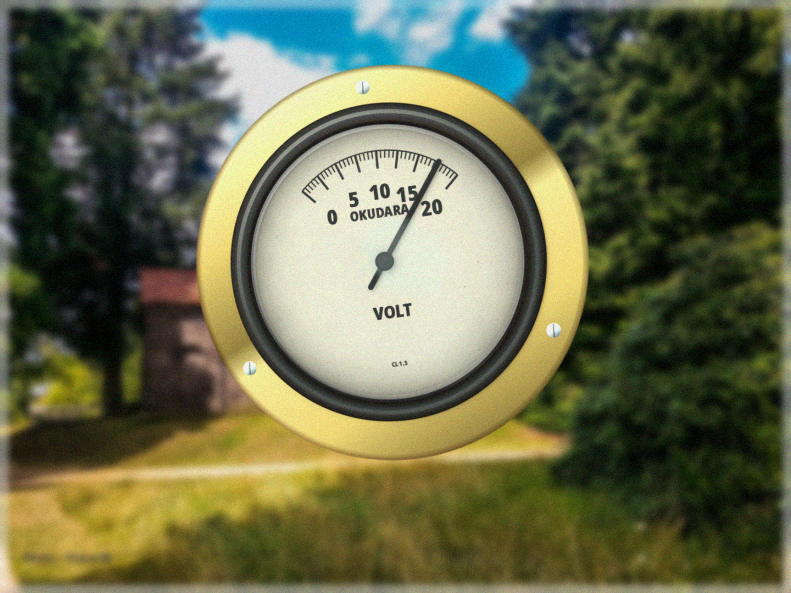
17.5 V
